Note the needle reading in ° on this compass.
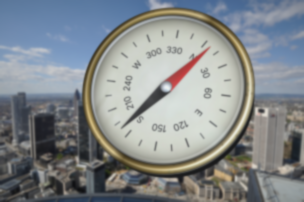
7.5 °
